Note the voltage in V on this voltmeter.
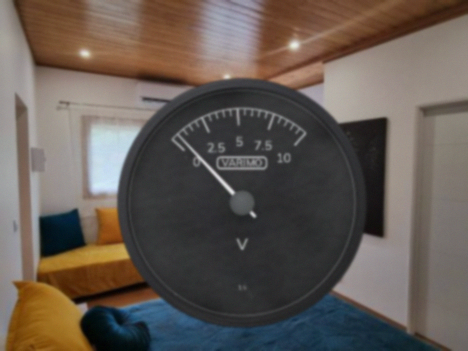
0.5 V
